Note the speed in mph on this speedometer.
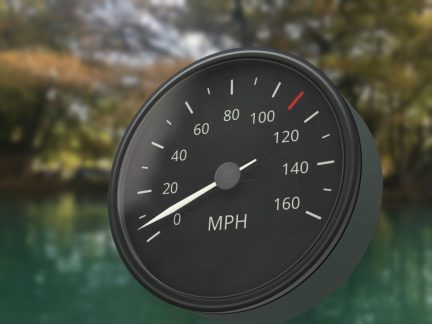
5 mph
